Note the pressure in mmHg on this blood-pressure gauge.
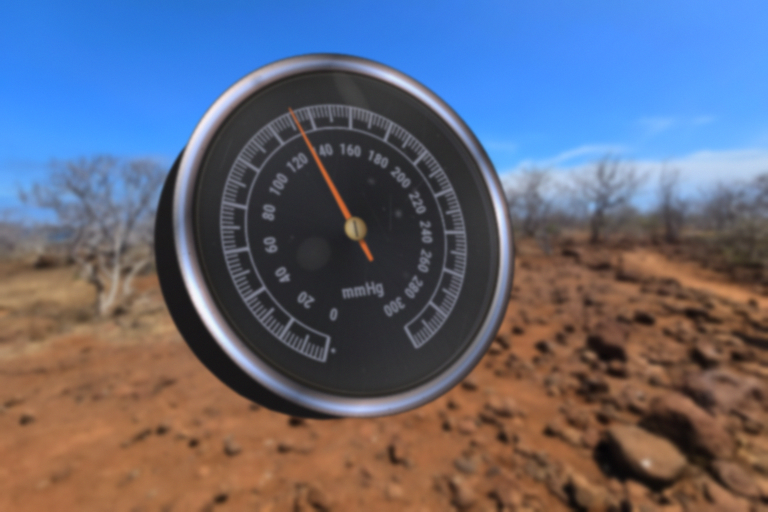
130 mmHg
